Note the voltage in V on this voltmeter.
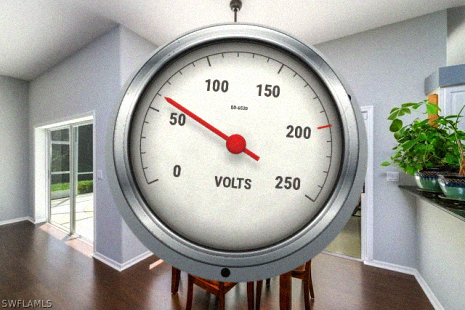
60 V
